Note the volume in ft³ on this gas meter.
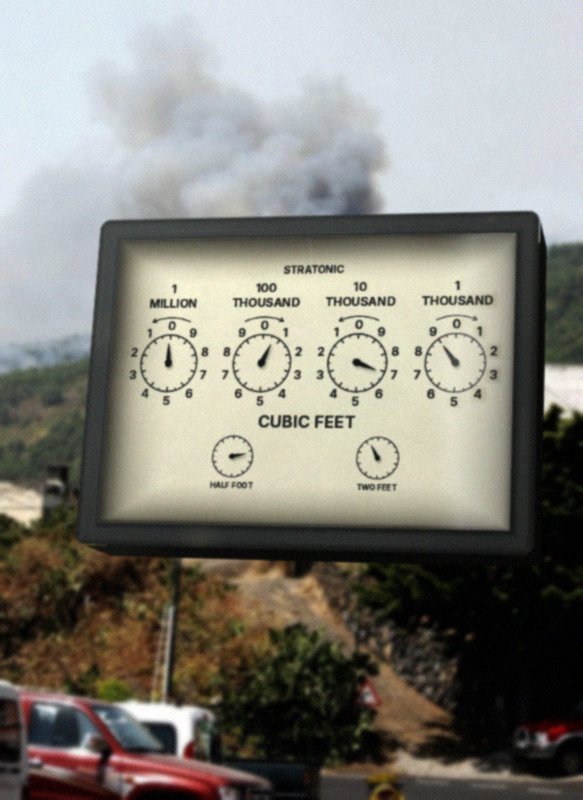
6900 ft³
